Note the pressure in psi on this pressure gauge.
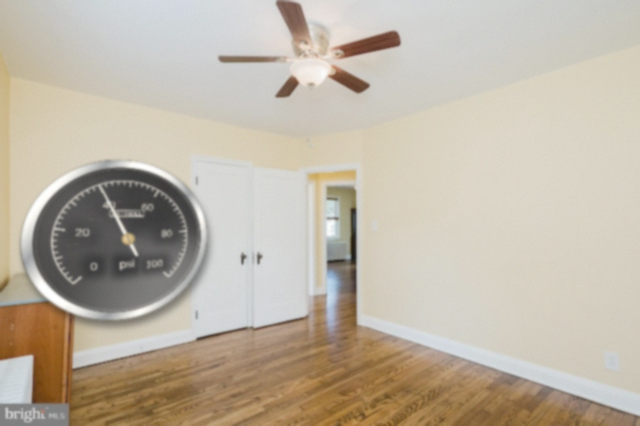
40 psi
